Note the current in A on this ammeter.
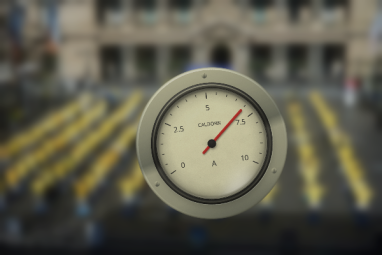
7 A
